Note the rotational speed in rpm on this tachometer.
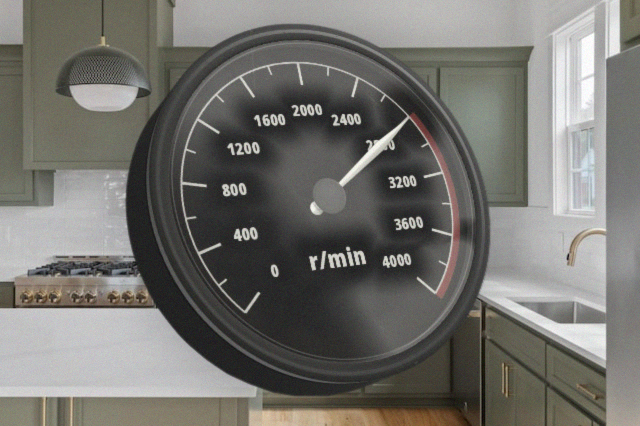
2800 rpm
